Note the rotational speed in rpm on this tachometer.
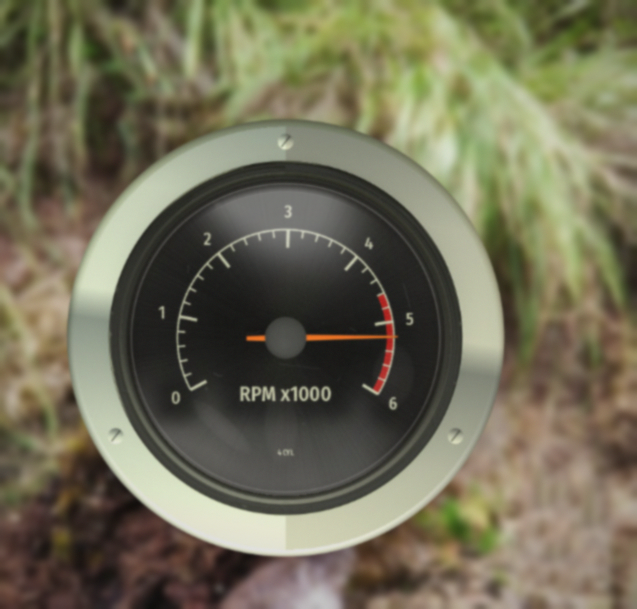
5200 rpm
